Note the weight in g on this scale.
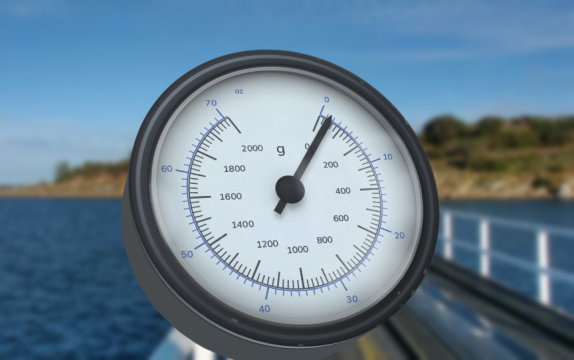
40 g
